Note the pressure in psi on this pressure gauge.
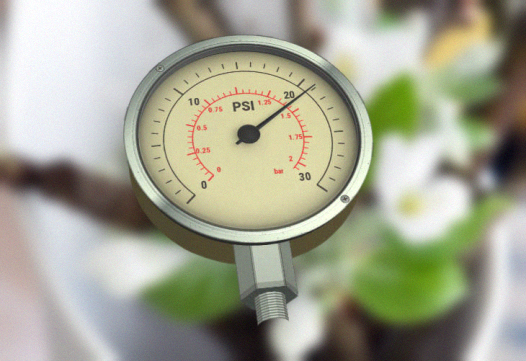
21 psi
